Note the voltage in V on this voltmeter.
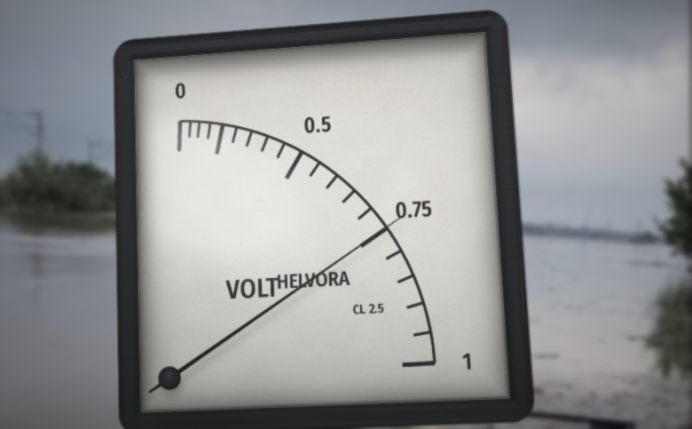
0.75 V
